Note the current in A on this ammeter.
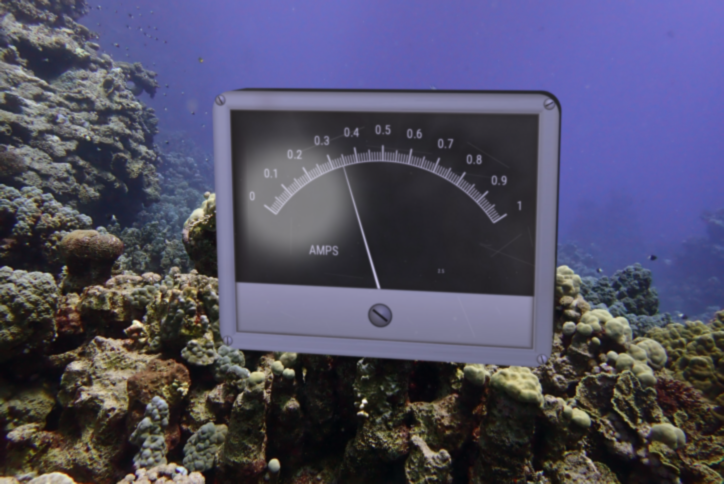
0.35 A
